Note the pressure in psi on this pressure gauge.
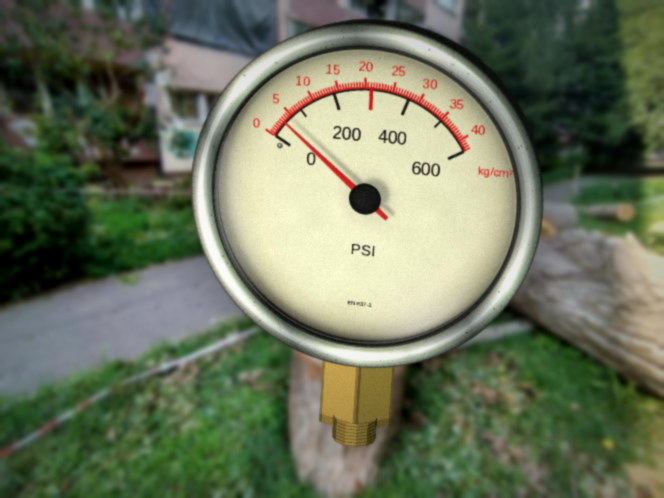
50 psi
